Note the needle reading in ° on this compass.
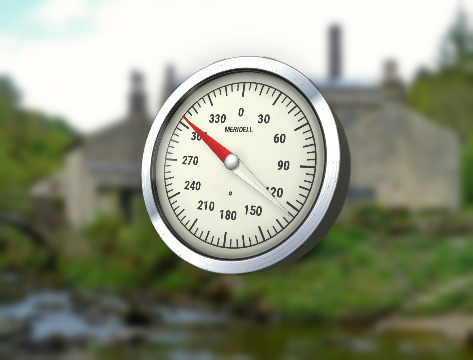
305 °
